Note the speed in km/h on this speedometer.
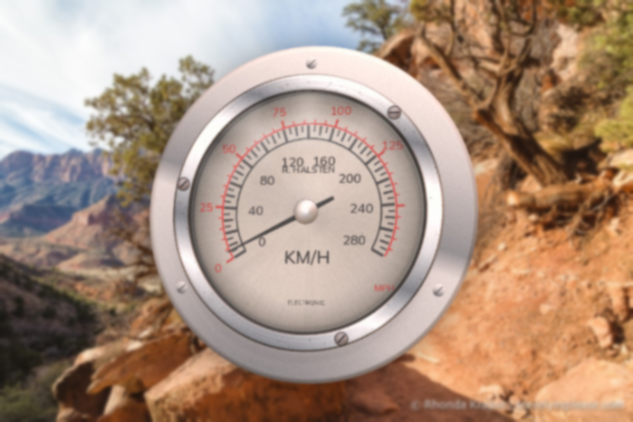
5 km/h
